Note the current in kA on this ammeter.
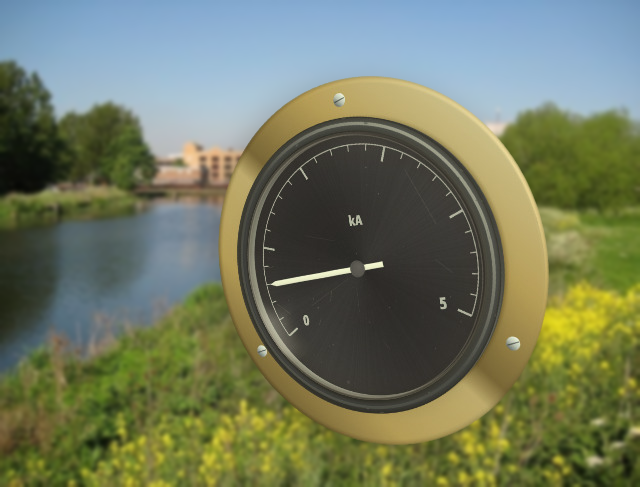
0.6 kA
